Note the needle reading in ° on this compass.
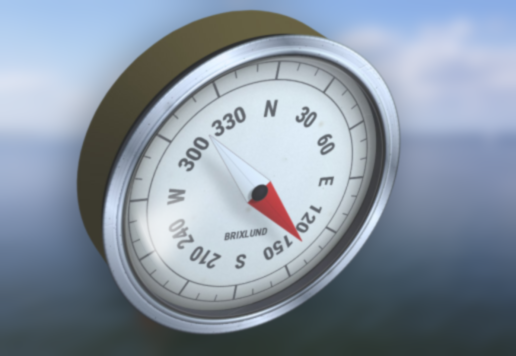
135 °
